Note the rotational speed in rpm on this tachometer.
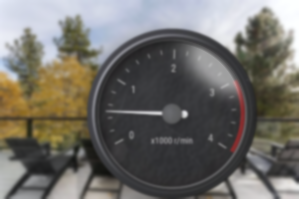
500 rpm
